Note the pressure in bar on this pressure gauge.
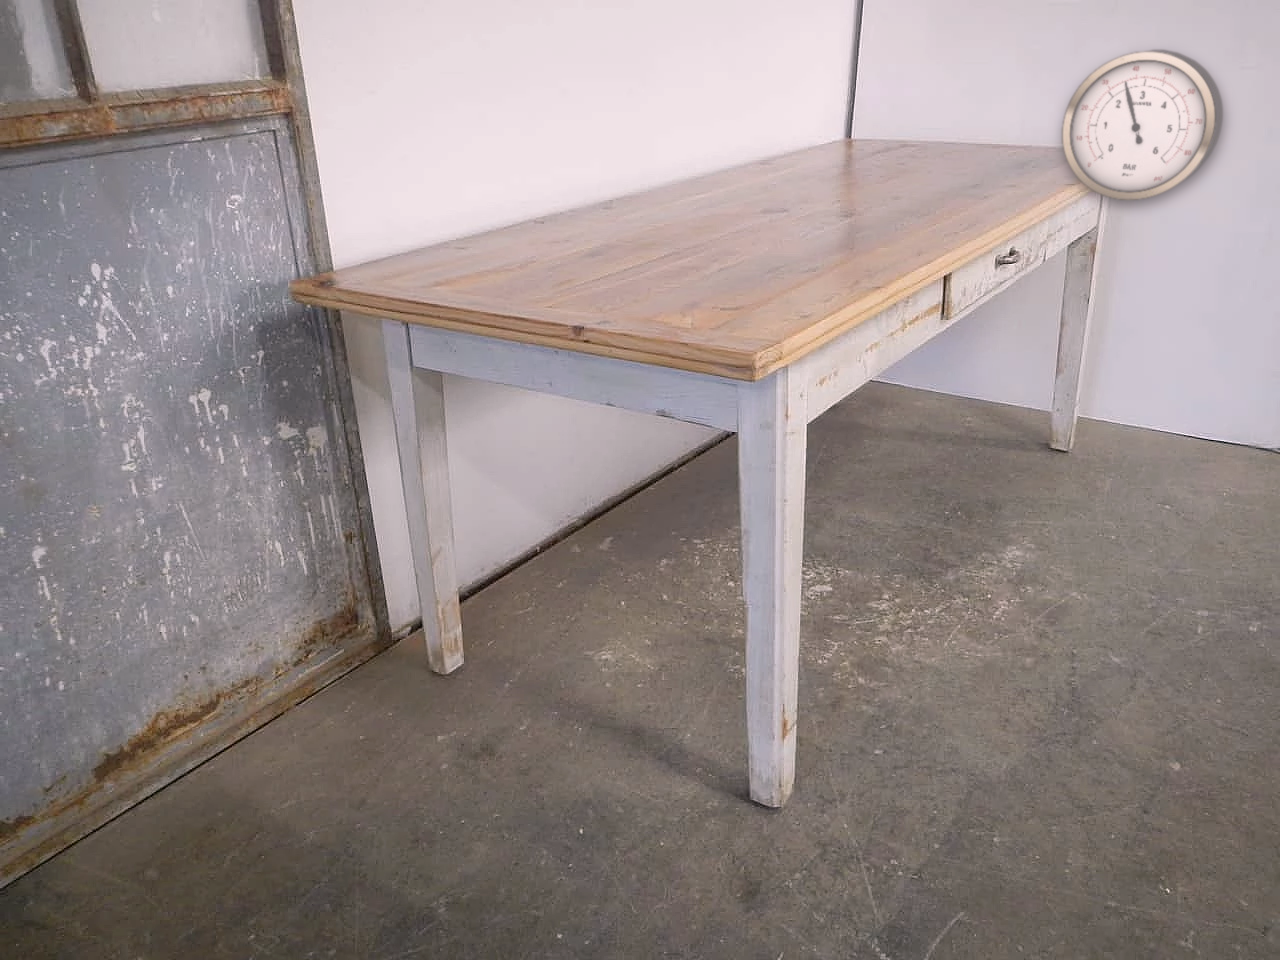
2.5 bar
